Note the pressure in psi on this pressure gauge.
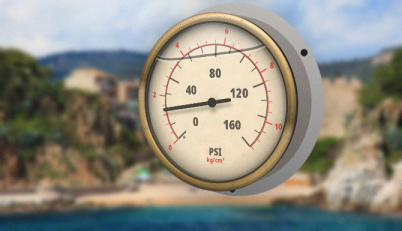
20 psi
